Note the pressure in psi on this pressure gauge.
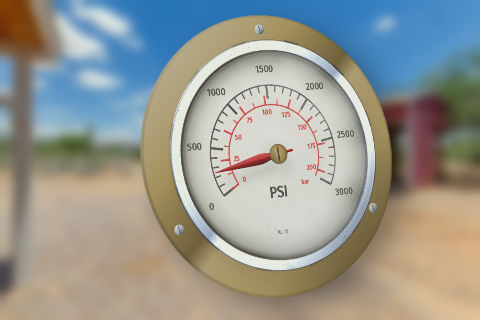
250 psi
